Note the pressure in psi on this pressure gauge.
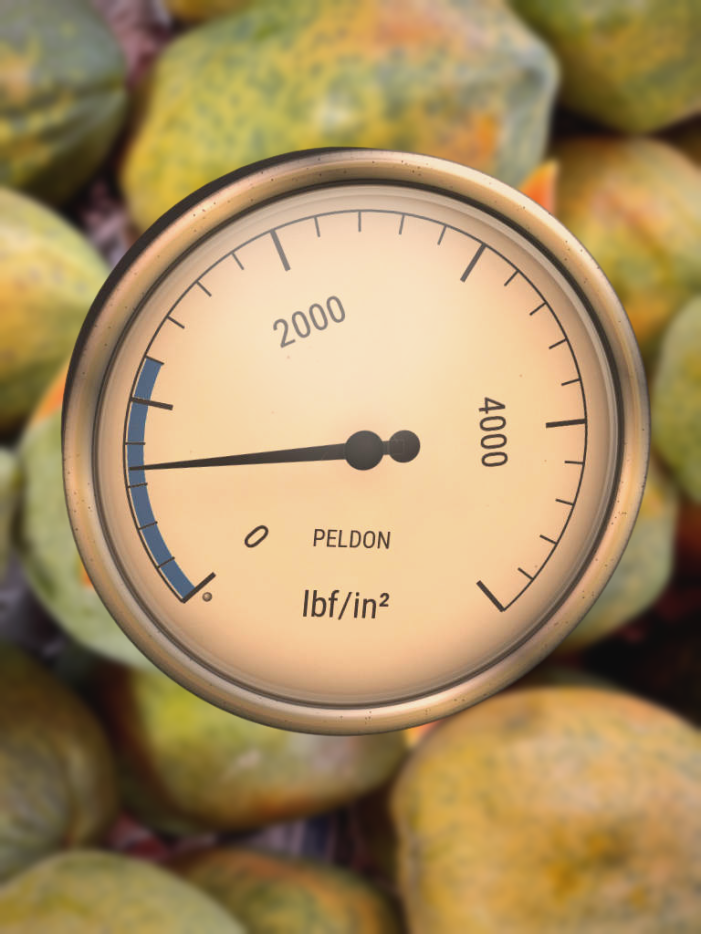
700 psi
